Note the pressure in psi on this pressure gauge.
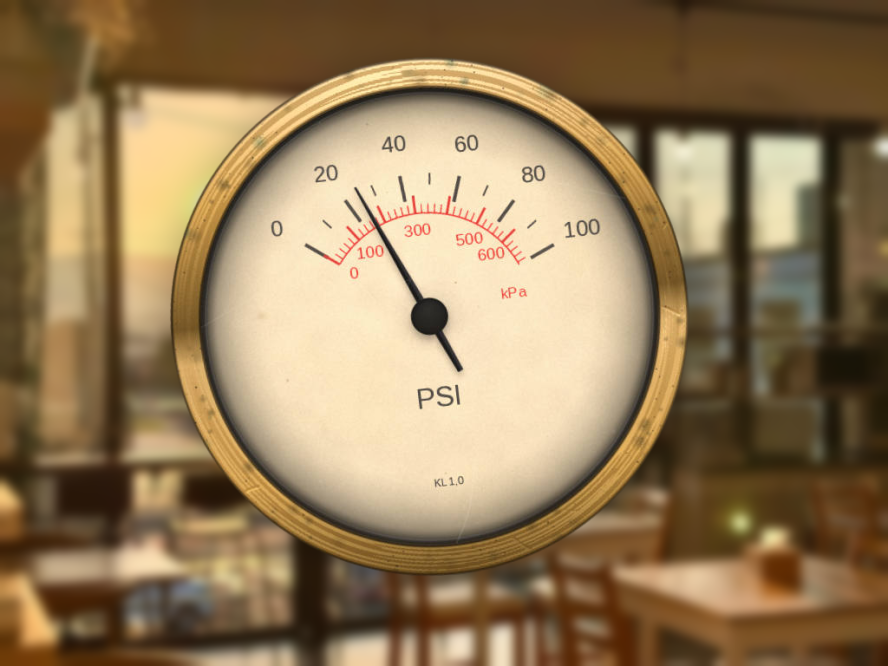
25 psi
